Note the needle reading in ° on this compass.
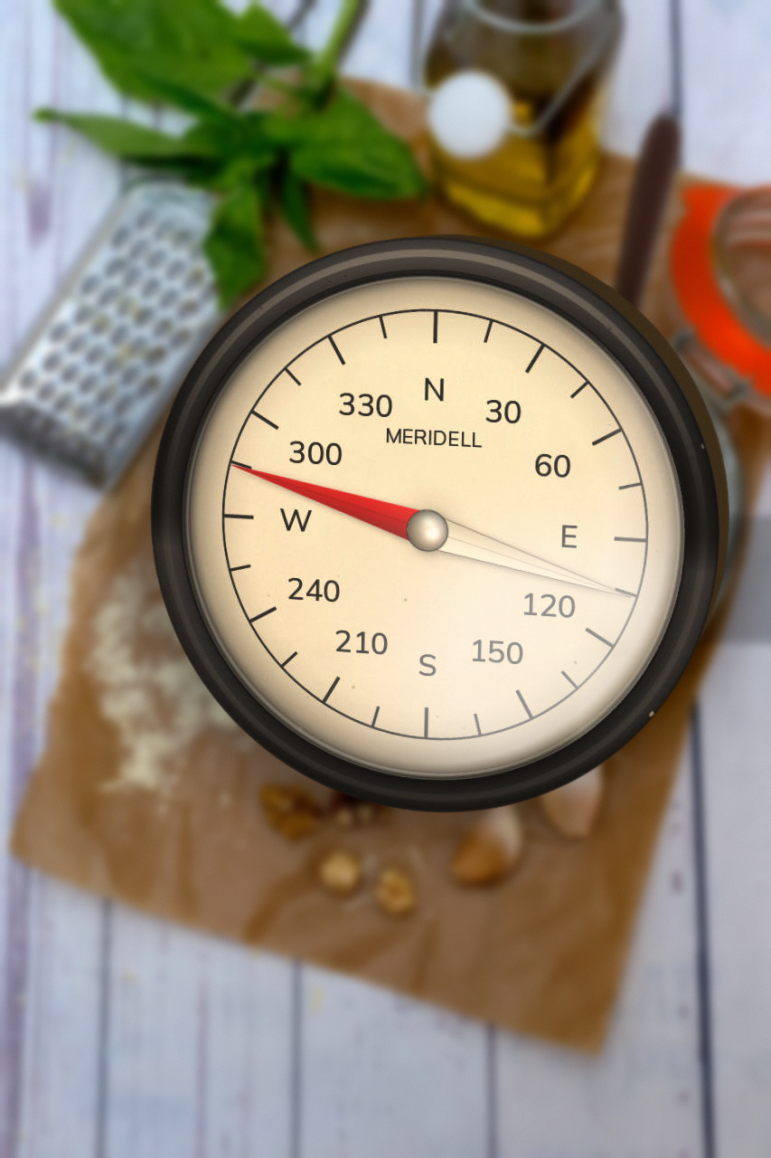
285 °
